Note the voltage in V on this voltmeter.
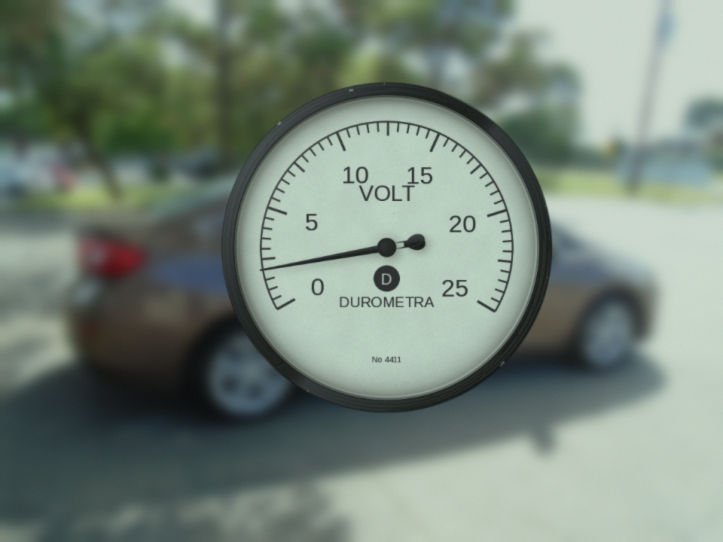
2 V
